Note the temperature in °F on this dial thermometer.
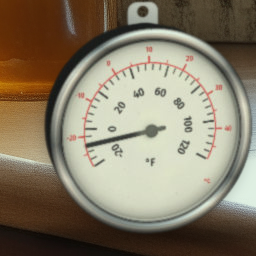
-8 °F
